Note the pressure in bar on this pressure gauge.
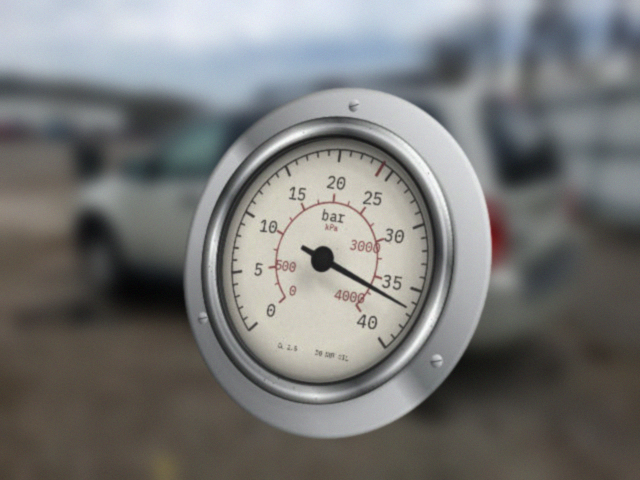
36.5 bar
